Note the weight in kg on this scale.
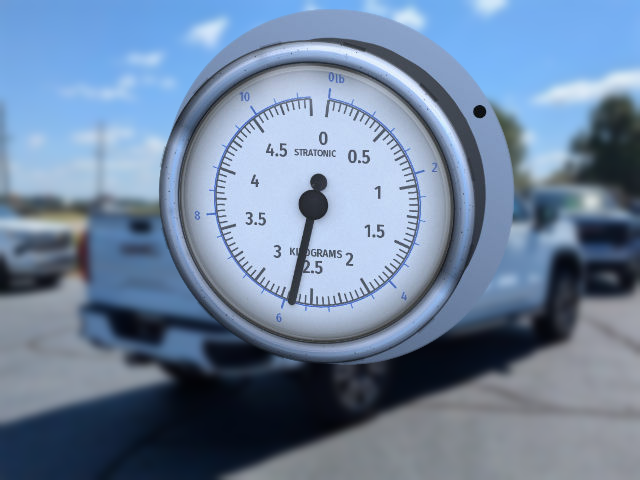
2.65 kg
